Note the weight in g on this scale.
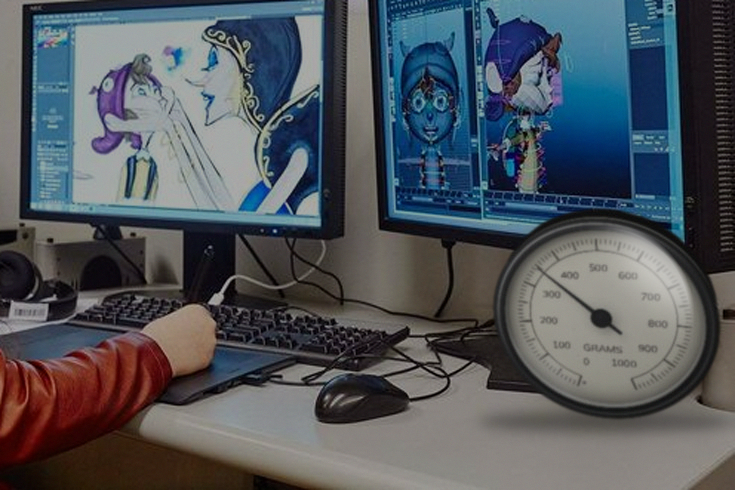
350 g
